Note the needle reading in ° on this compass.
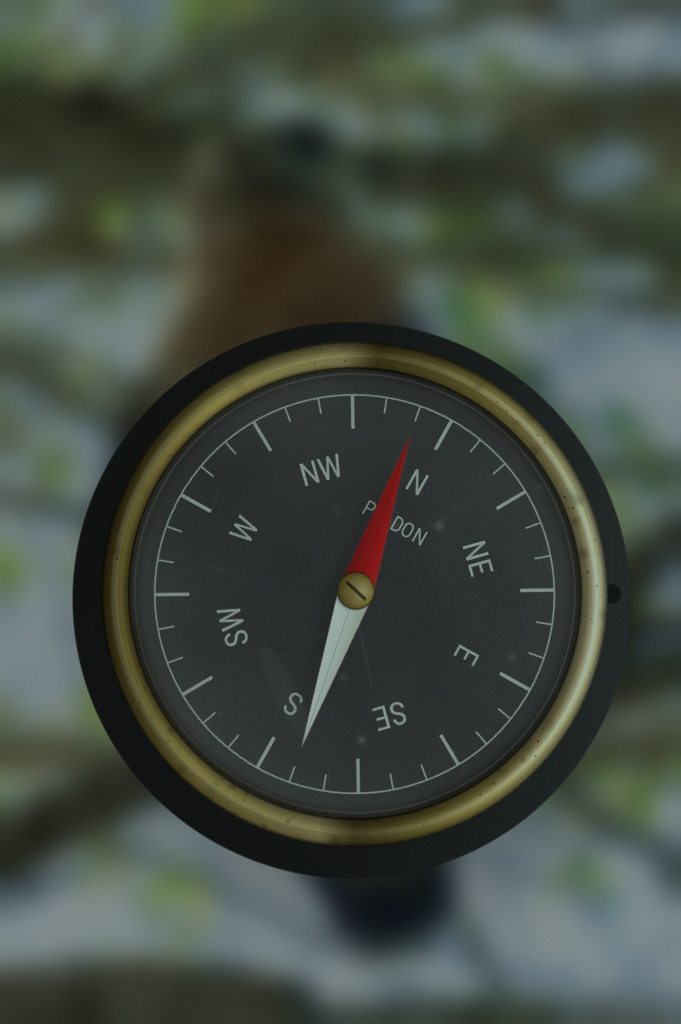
350 °
